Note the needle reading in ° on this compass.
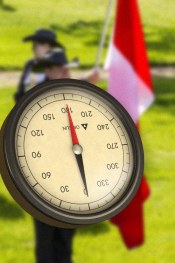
180 °
